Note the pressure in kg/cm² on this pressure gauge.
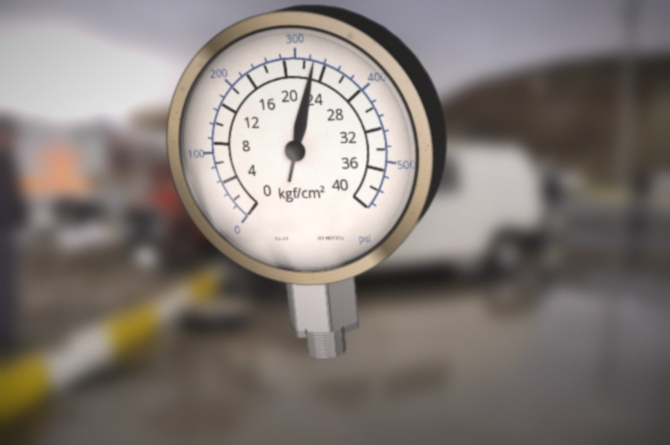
23 kg/cm²
